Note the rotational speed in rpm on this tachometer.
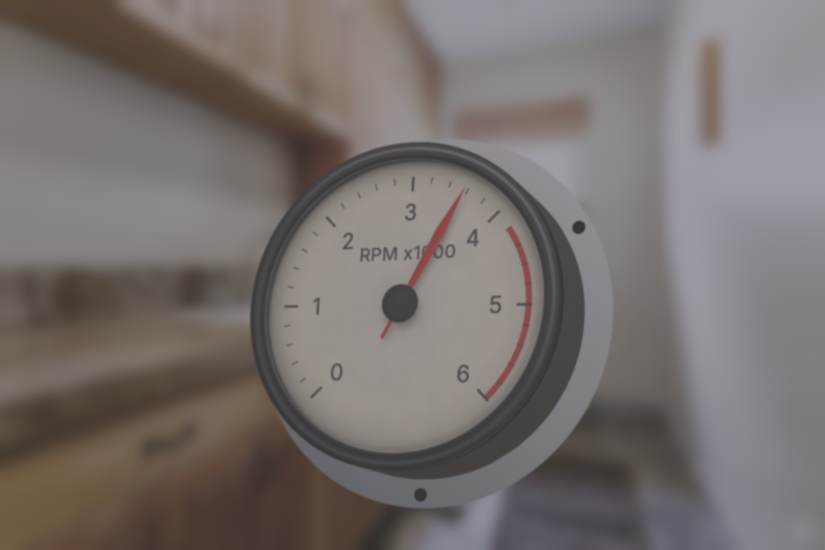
3600 rpm
